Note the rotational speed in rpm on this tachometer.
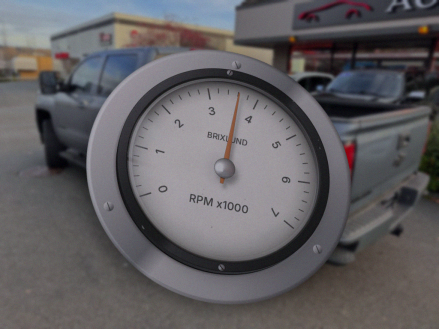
3600 rpm
